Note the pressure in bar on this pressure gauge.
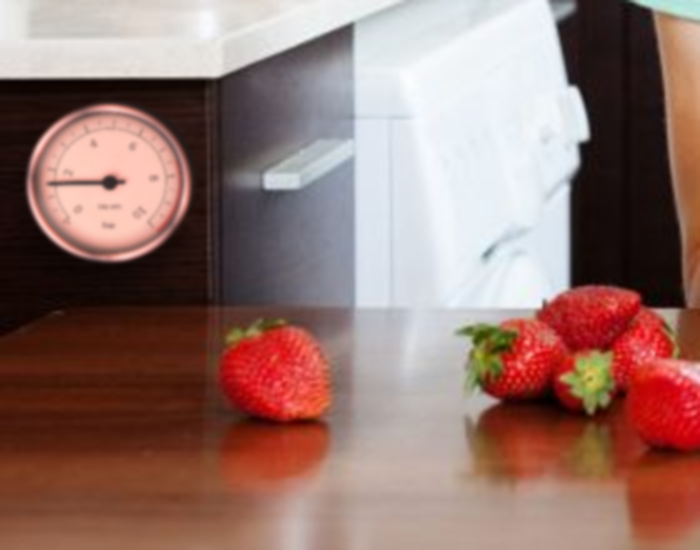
1.5 bar
